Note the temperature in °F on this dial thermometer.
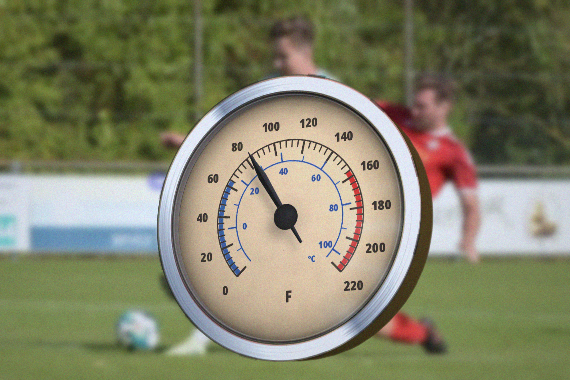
84 °F
